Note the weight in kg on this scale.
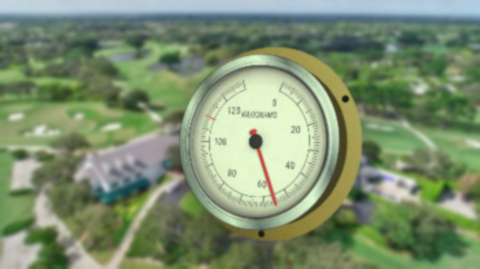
55 kg
